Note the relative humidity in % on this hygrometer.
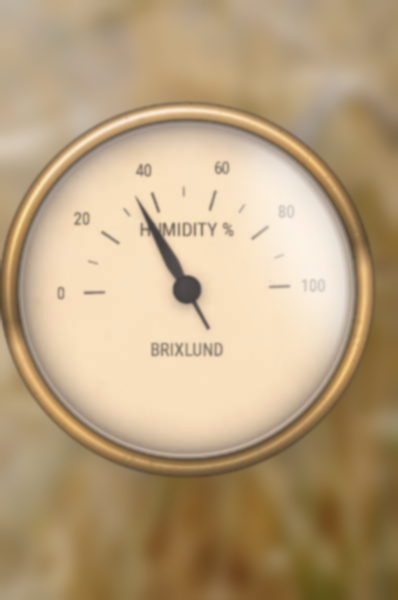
35 %
